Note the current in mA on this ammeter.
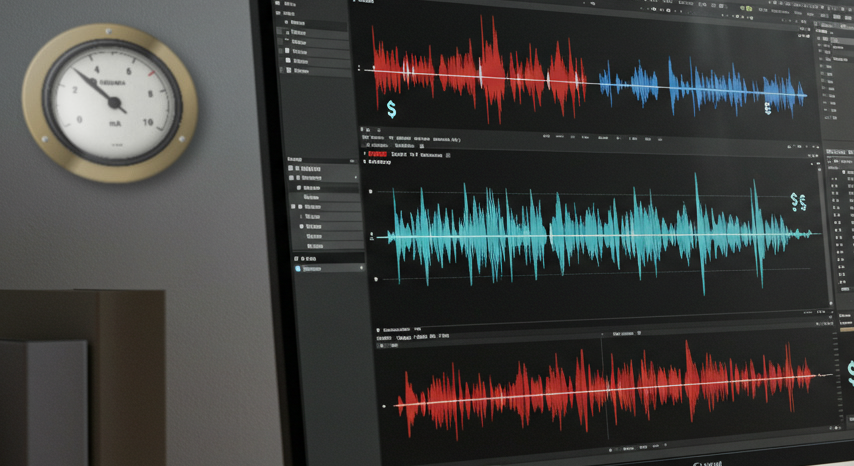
3 mA
